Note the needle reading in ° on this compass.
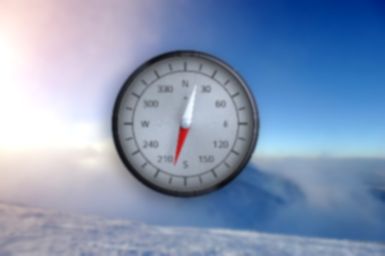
195 °
